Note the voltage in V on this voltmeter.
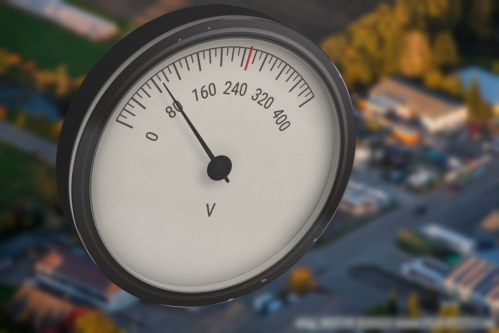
90 V
